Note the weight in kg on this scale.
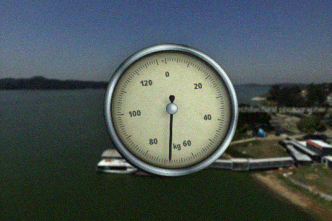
70 kg
